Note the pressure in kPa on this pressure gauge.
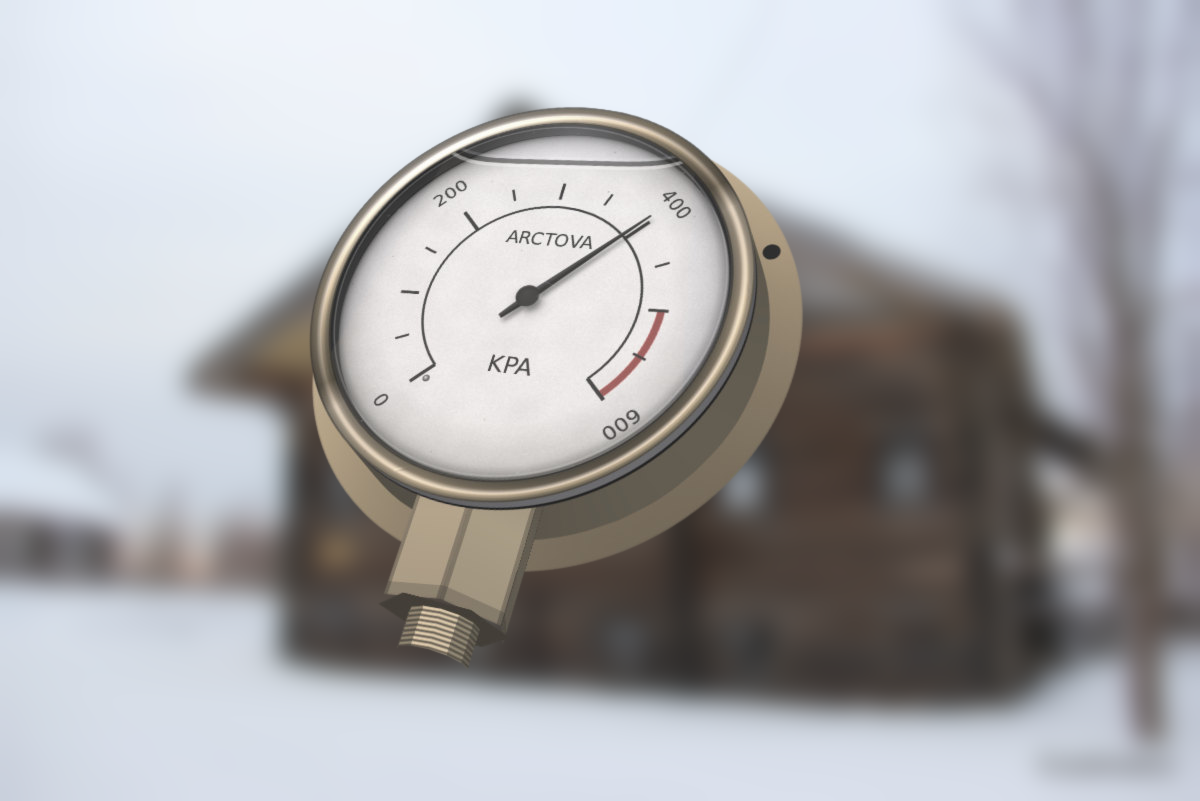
400 kPa
